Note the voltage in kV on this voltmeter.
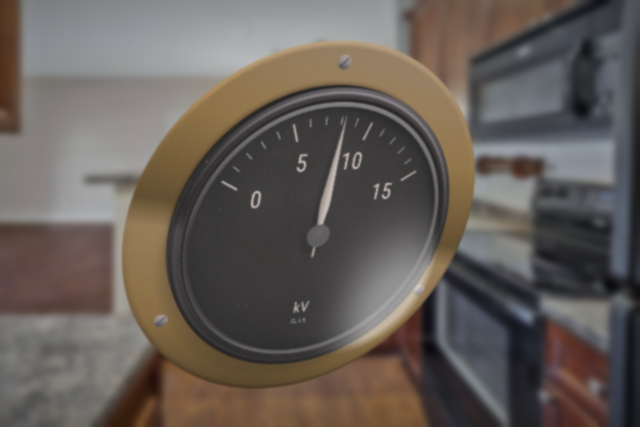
8 kV
